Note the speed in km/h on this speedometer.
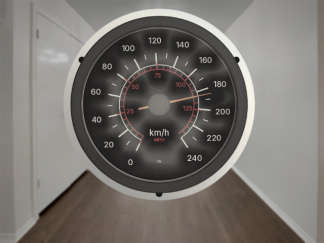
185 km/h
